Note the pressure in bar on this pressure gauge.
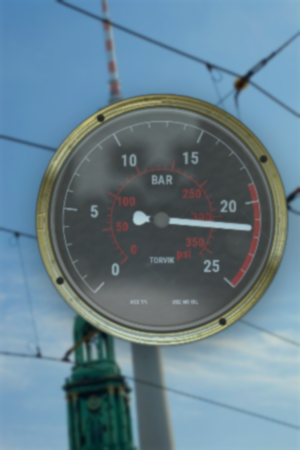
21.5 bar
